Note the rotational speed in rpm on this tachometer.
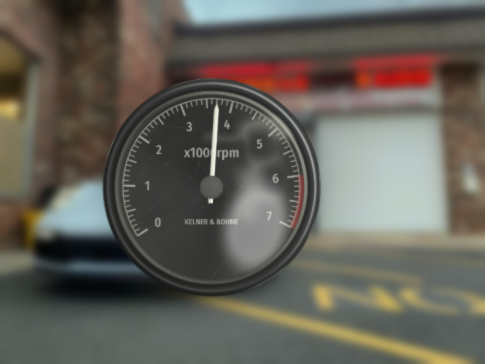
3700 rpm
